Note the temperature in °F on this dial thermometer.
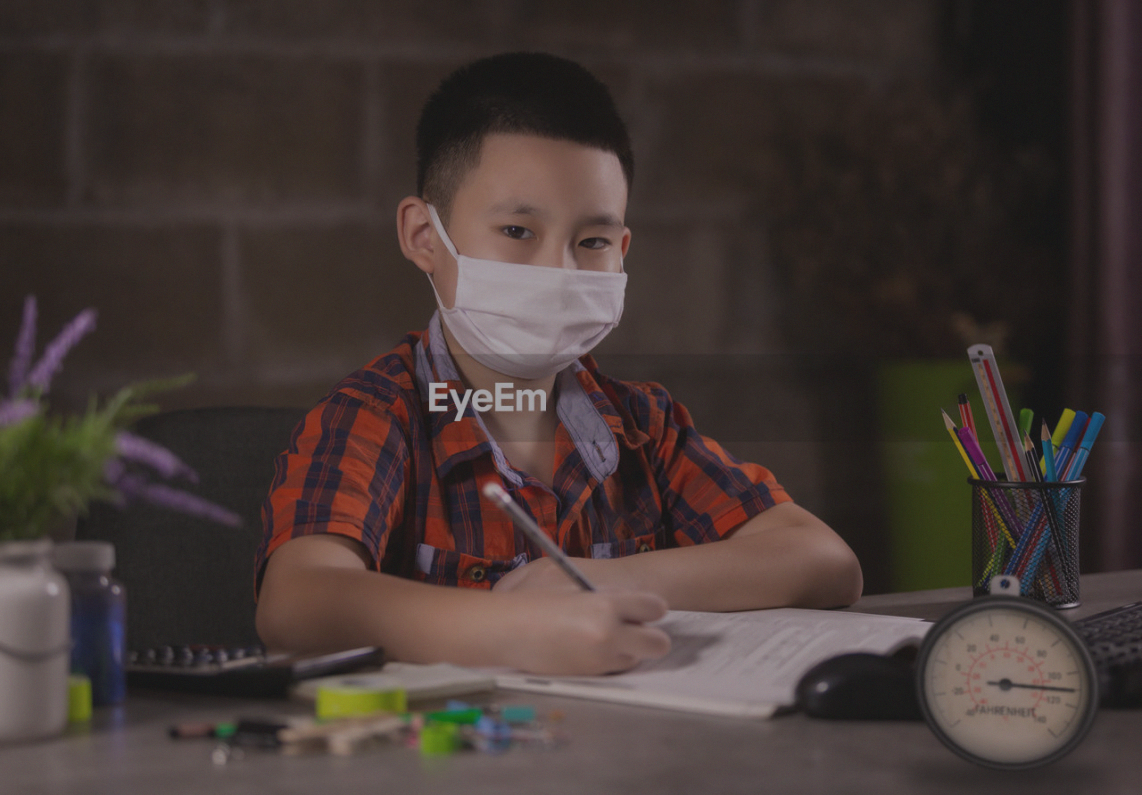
110 °F
